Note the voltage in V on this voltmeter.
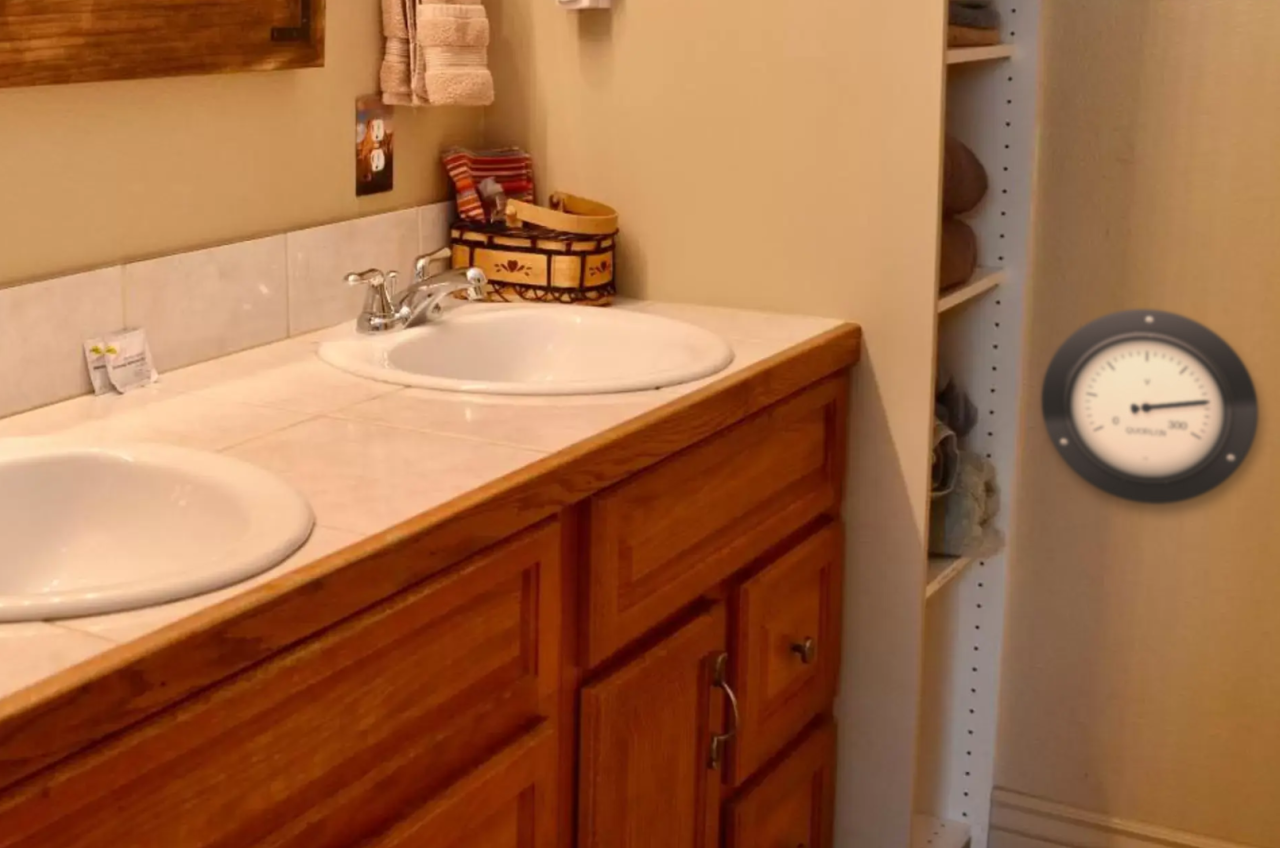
250 V
